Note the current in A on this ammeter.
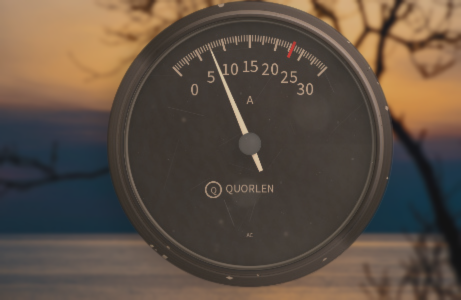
7.5 A
